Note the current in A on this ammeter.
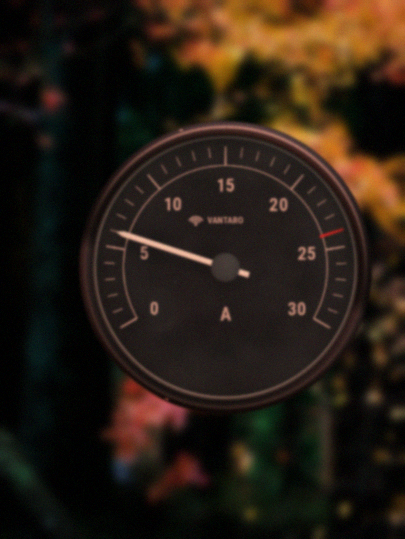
6 A
